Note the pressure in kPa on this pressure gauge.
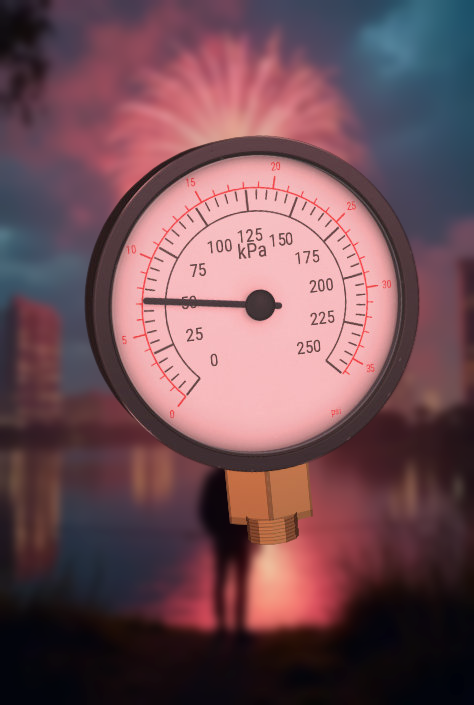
50 kPa
